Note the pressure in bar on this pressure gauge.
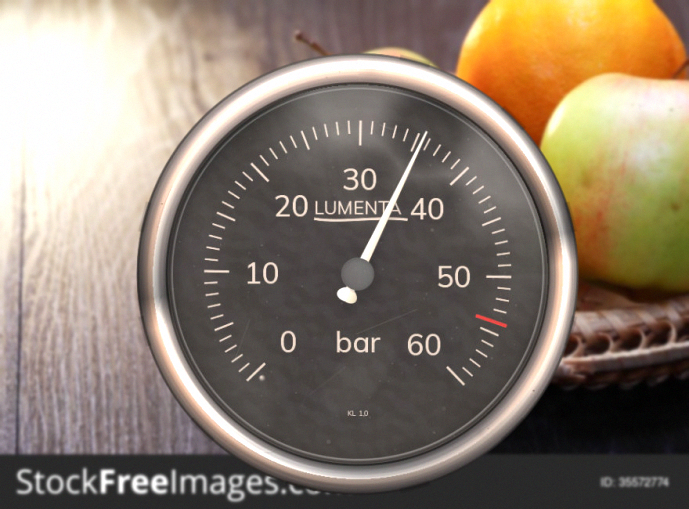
35.5 bar
